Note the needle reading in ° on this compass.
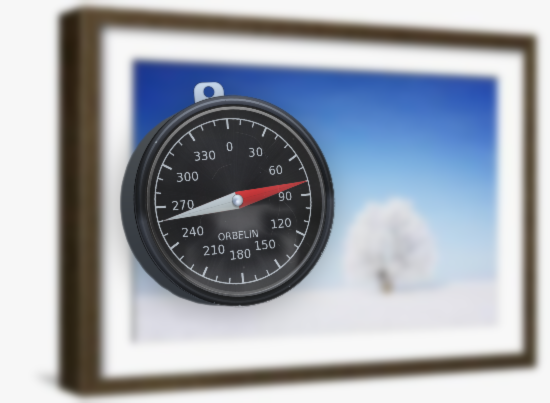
80 °
